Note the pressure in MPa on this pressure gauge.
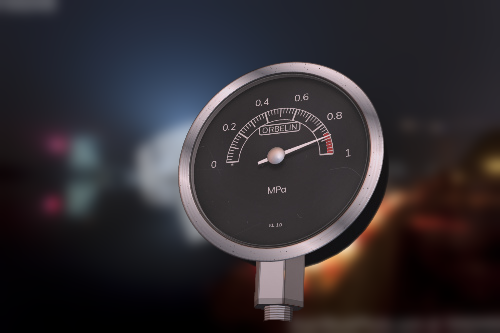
0.9 MPa
